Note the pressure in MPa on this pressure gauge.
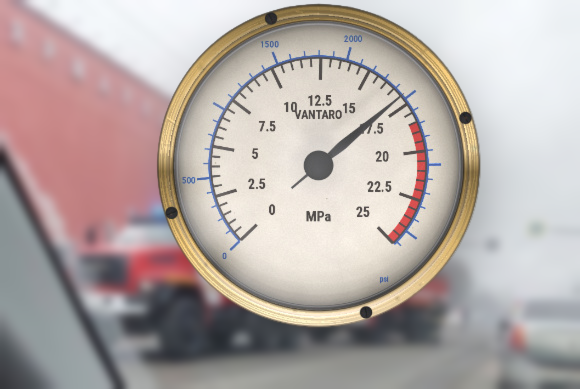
17 MPa
